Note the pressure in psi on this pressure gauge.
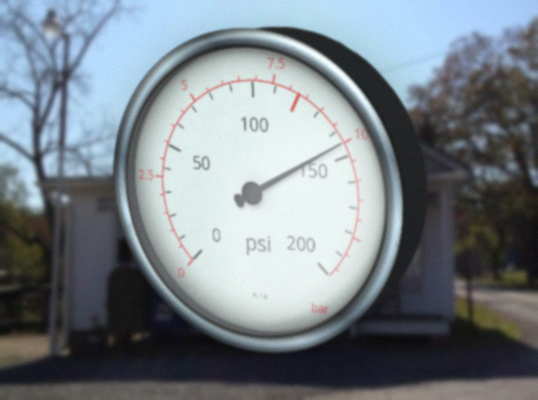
145 psi
